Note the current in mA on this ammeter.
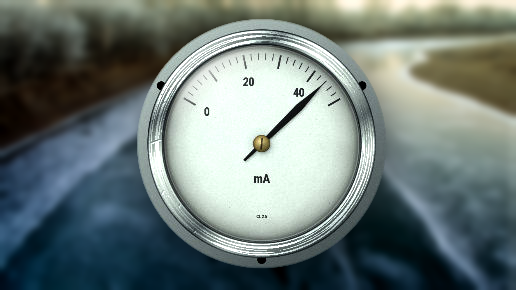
44 mA
